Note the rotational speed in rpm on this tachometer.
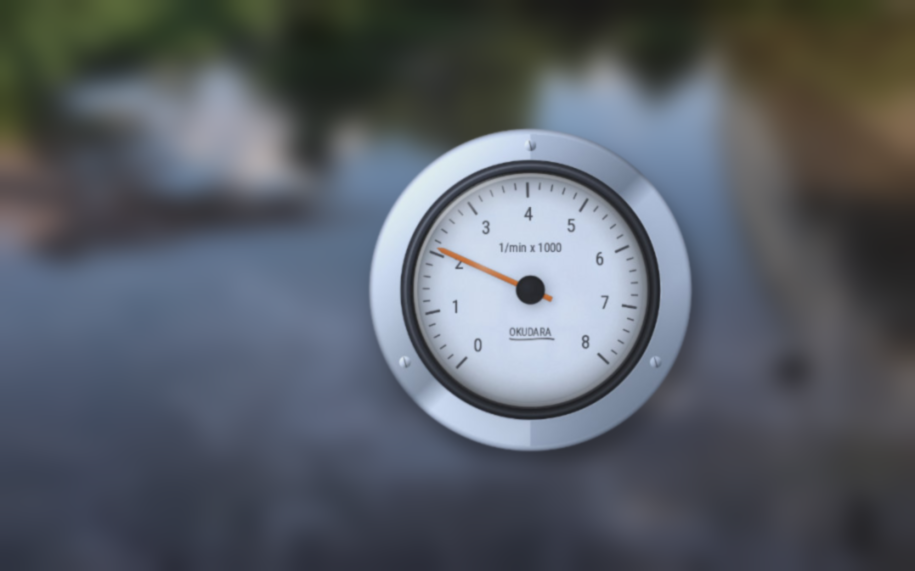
2100 rpm
